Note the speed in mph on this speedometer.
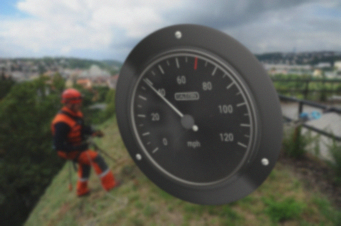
40 mph
